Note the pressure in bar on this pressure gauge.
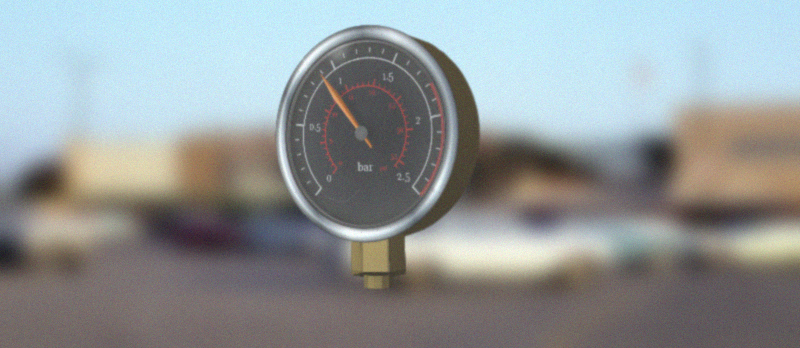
0.9 bar
